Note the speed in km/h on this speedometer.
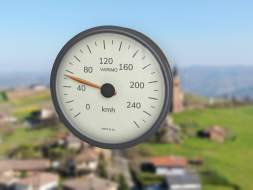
55 km/h
